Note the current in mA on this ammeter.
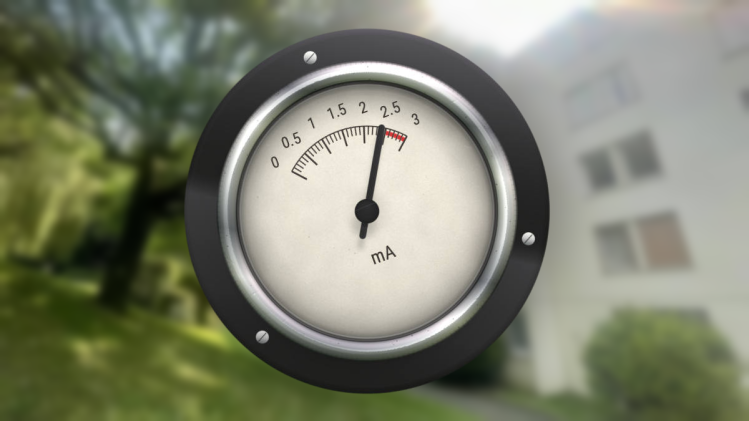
2.4 mA
